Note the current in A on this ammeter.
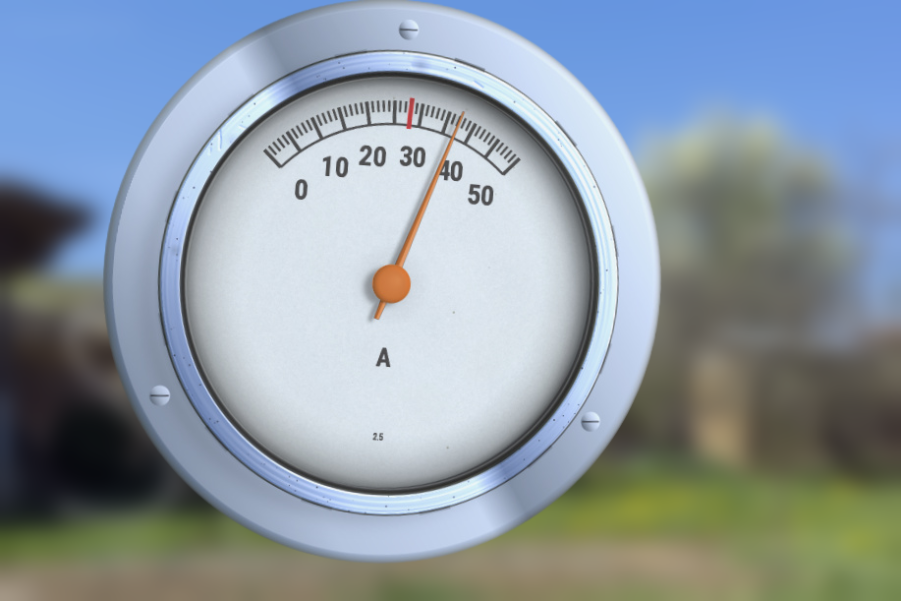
37 A
